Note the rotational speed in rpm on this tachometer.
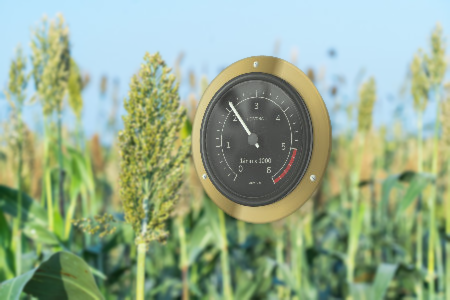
2200 rpm
